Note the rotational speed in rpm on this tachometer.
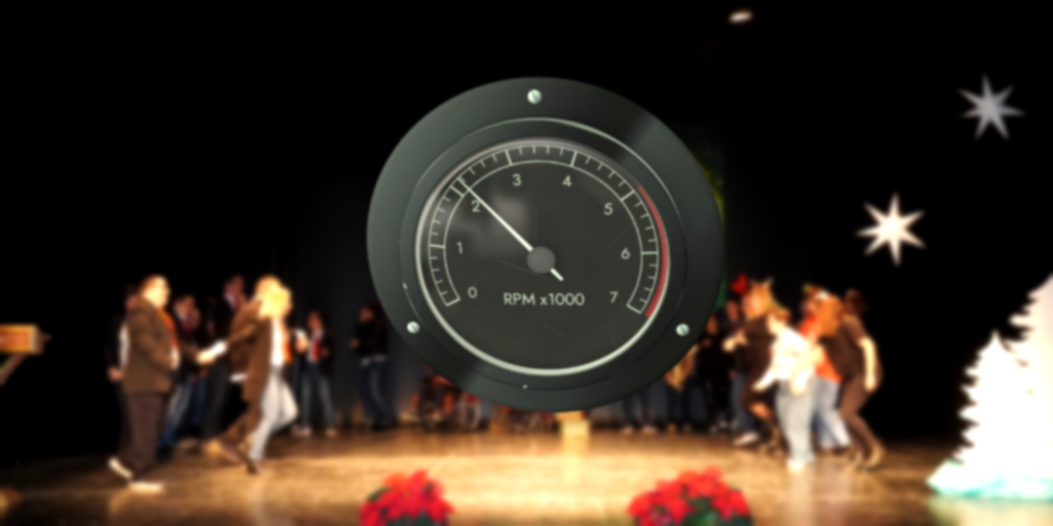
2200 rpm
